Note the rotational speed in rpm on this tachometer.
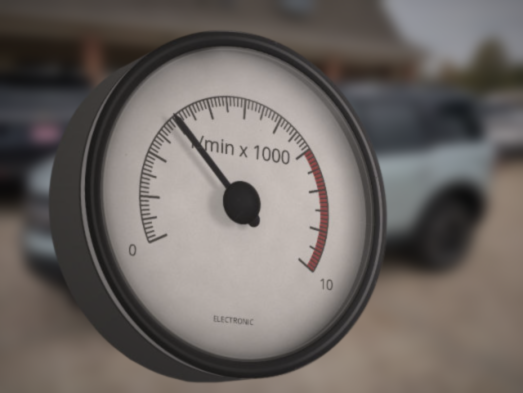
3000 rpm
